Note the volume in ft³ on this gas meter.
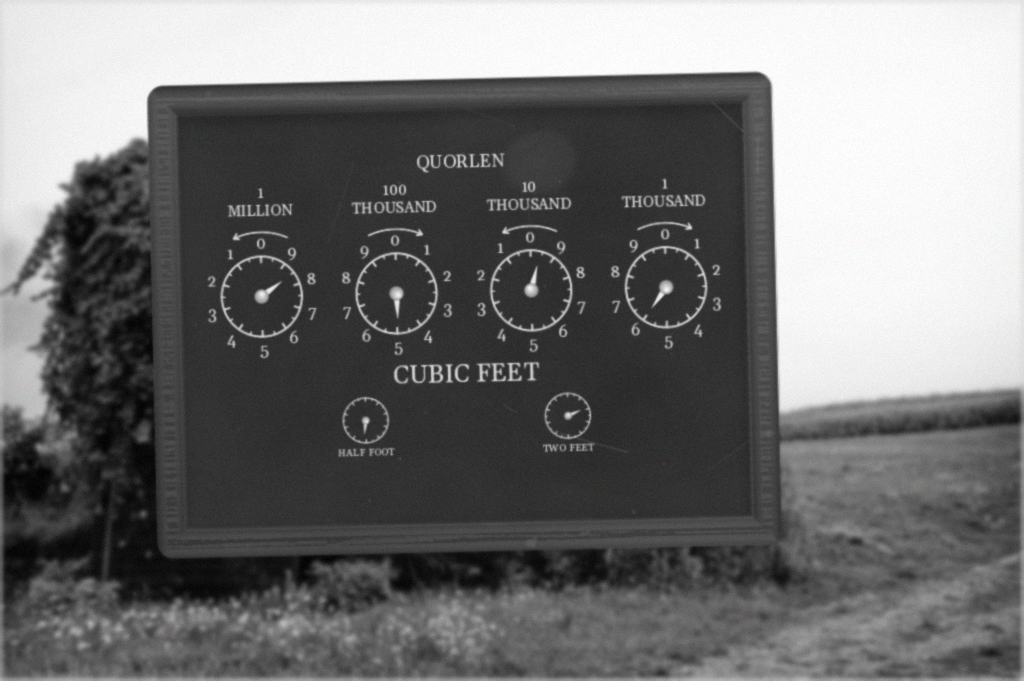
849600 ft³
